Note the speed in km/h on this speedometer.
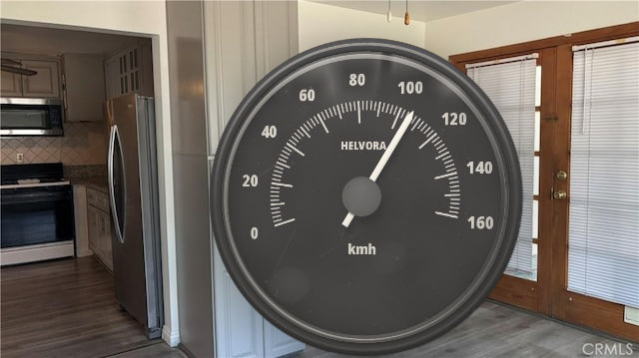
106 km/h
